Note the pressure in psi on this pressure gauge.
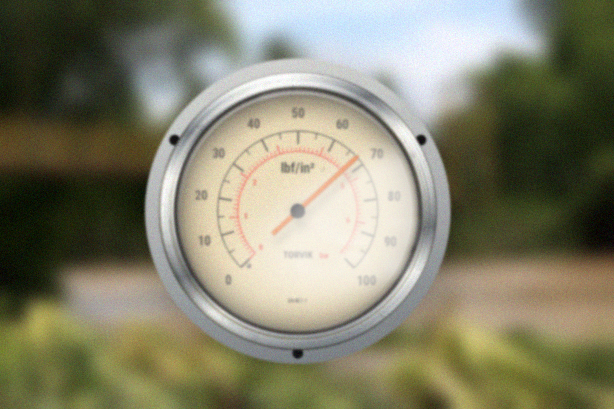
67.5 psi
